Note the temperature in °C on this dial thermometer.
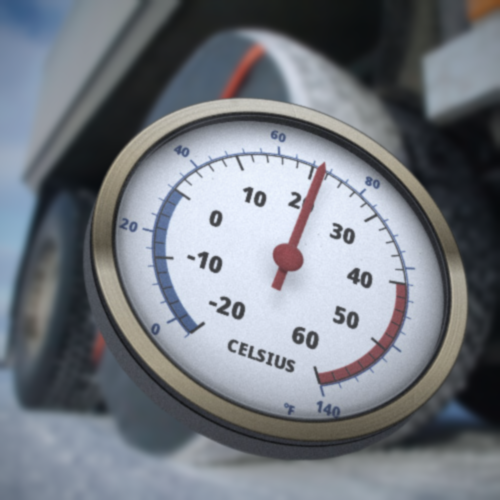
21 °C
